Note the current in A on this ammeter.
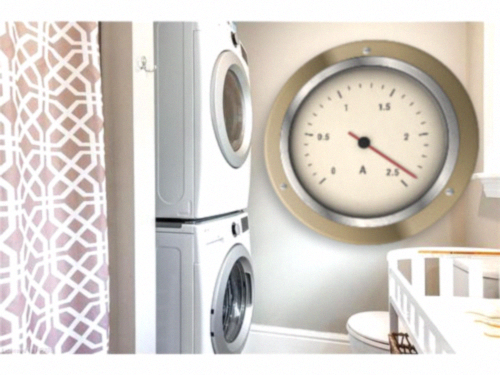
2.4 A
